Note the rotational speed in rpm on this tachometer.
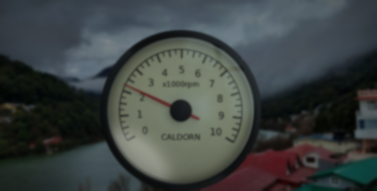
2250 rpm
